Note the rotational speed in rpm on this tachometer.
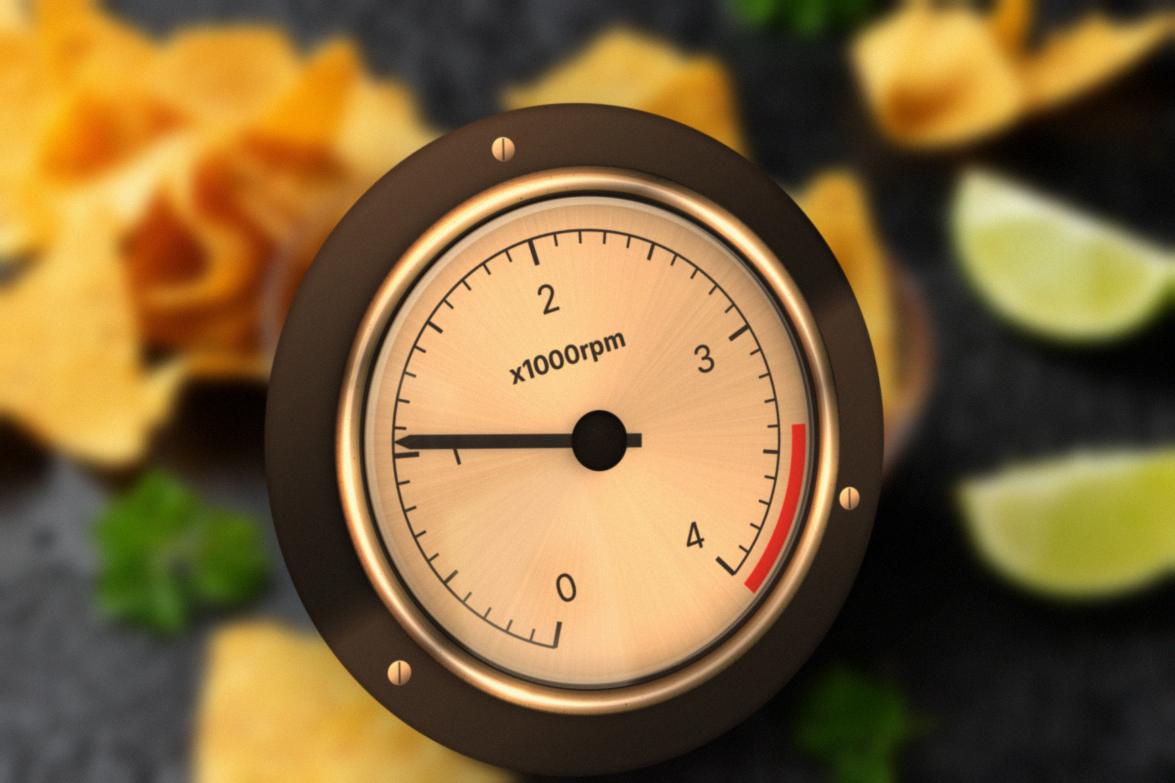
1050 rpm
